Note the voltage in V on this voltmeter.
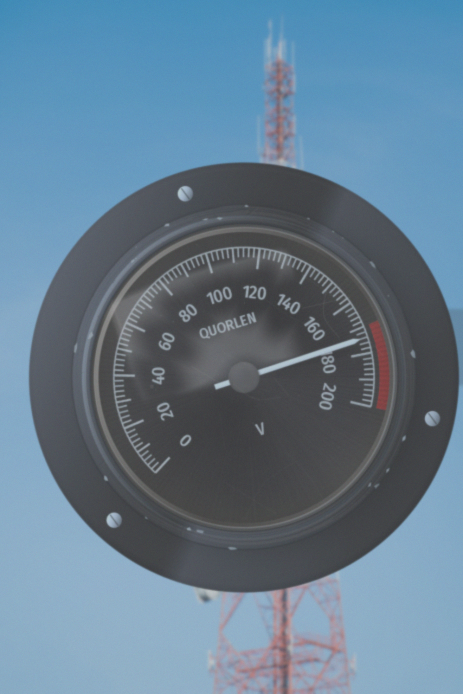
174 V
